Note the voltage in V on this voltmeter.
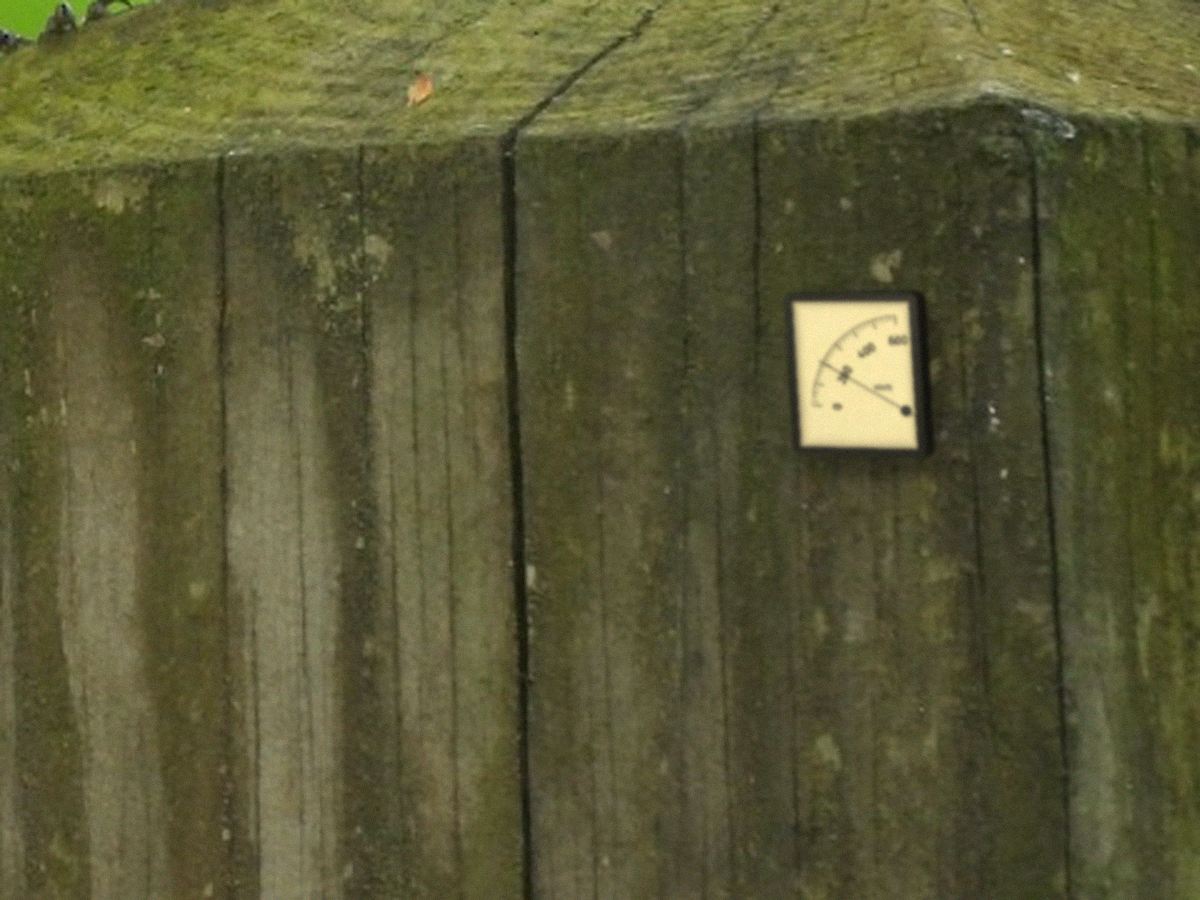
200 V
